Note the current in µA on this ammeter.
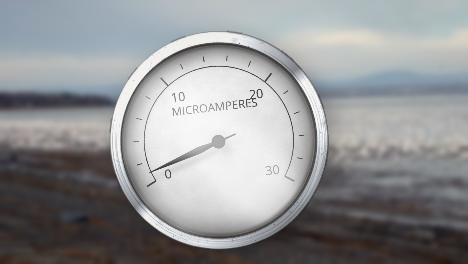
1 µA
